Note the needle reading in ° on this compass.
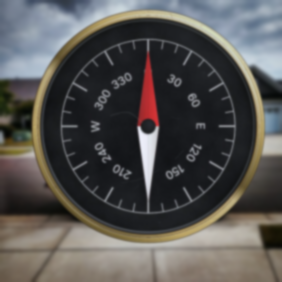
0 °
